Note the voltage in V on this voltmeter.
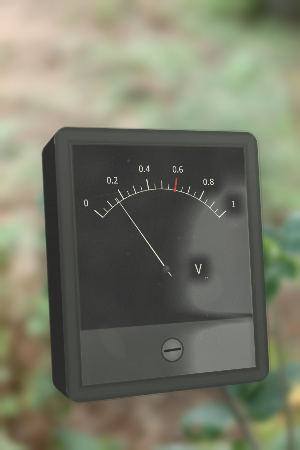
0.15 V
